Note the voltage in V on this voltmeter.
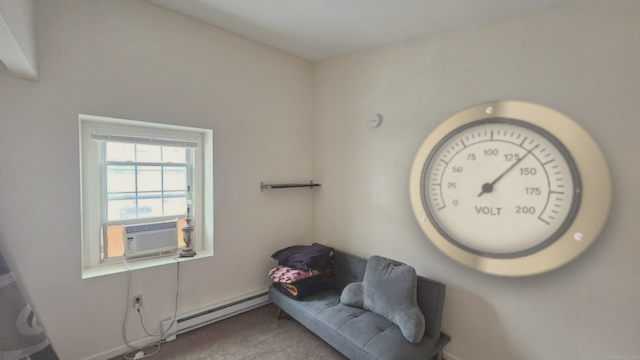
135 V
